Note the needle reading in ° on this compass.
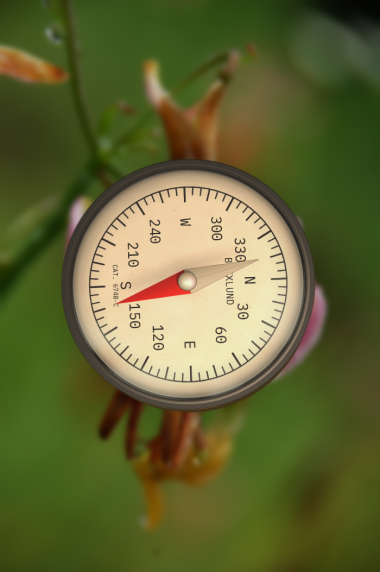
165 °
